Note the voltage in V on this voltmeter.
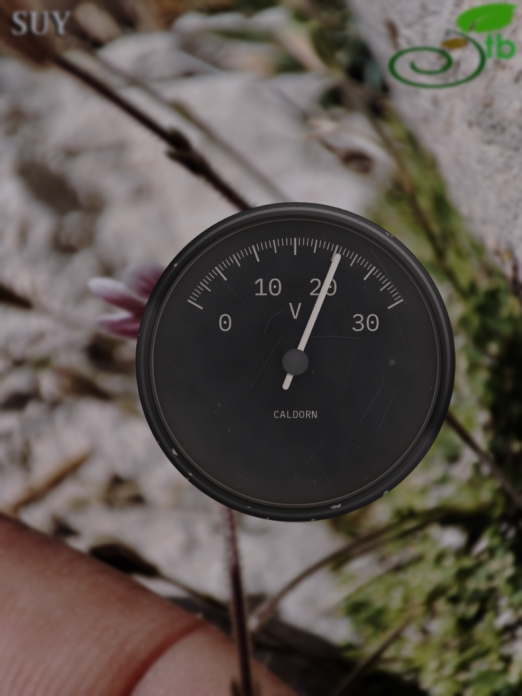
20.5 V
